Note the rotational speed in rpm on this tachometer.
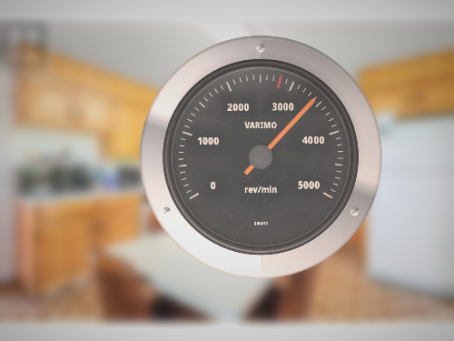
3400 rpm
